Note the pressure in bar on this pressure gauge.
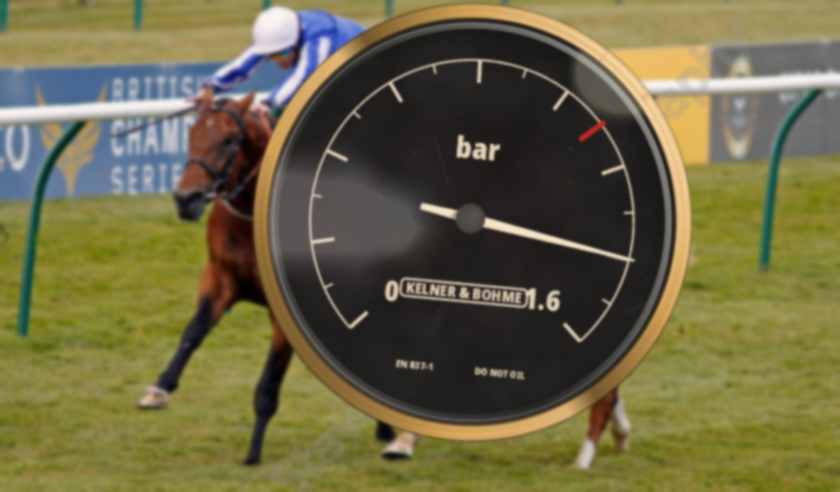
1.4 bar
